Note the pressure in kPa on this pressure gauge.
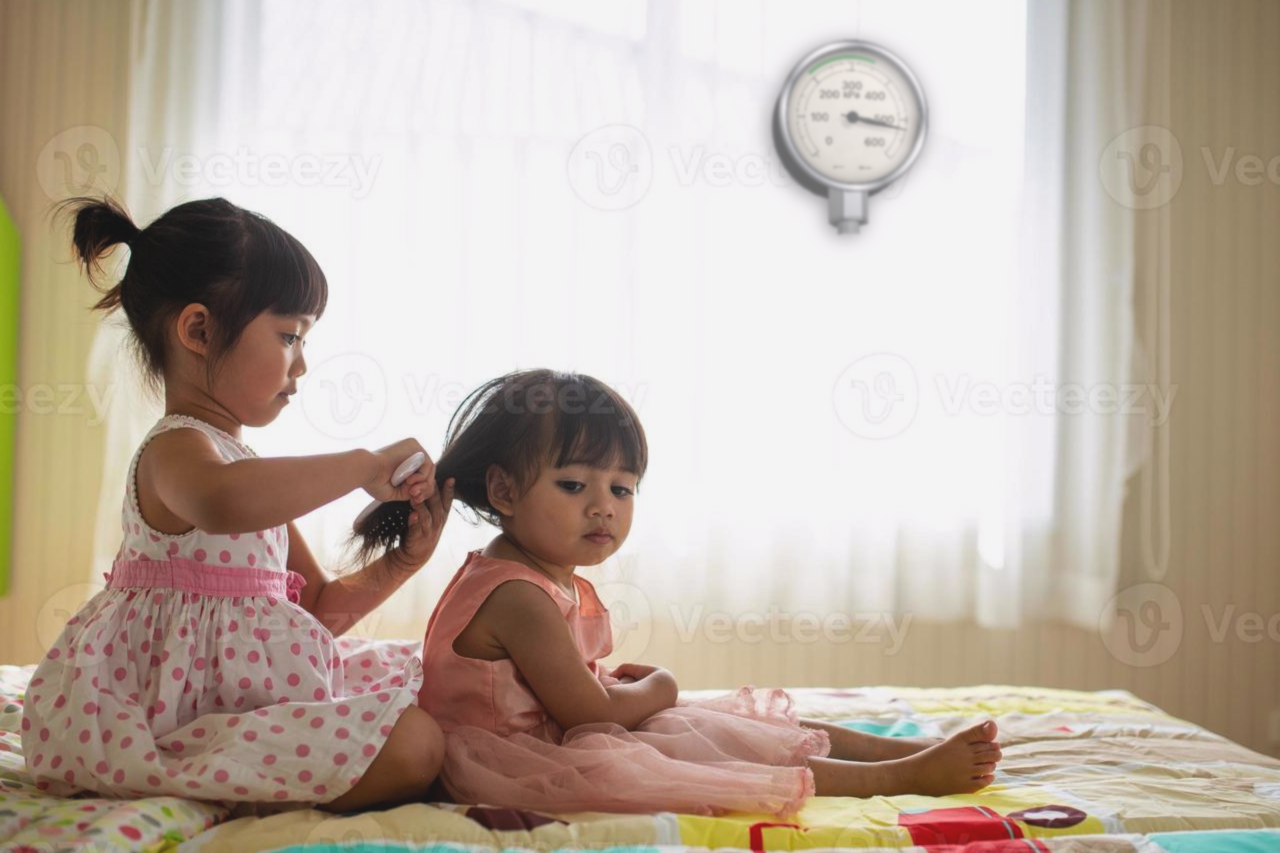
525 kPa
